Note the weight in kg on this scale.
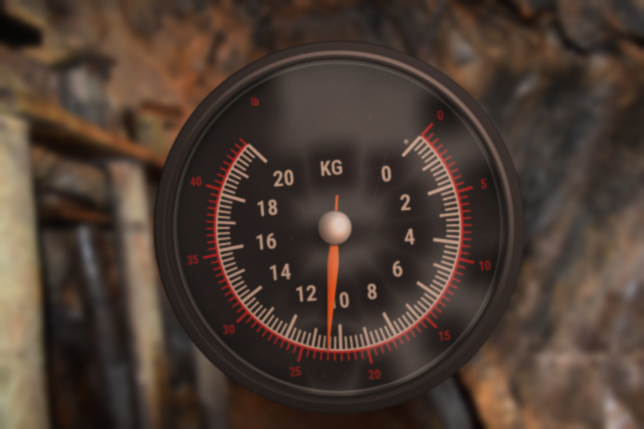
10.4 kg
